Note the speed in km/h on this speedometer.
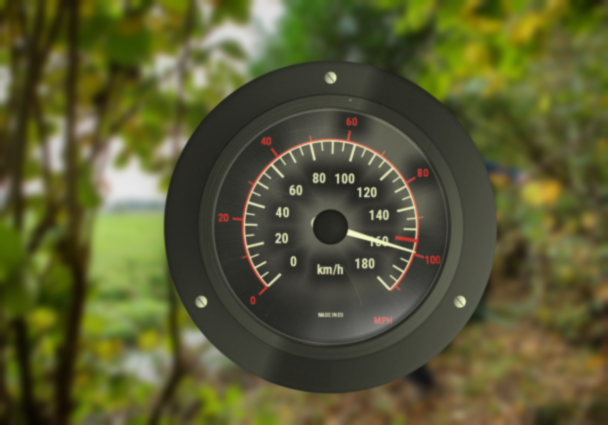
160 km/h
